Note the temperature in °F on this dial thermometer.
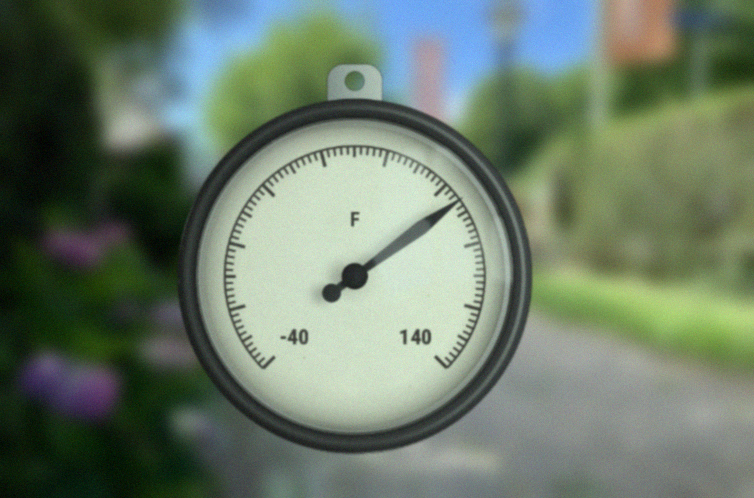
86 °F
